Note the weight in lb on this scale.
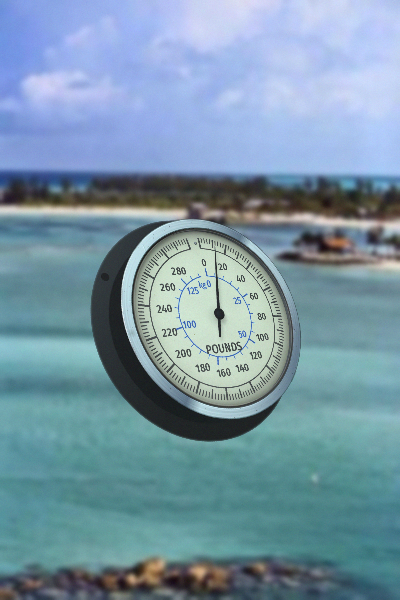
10 lb
